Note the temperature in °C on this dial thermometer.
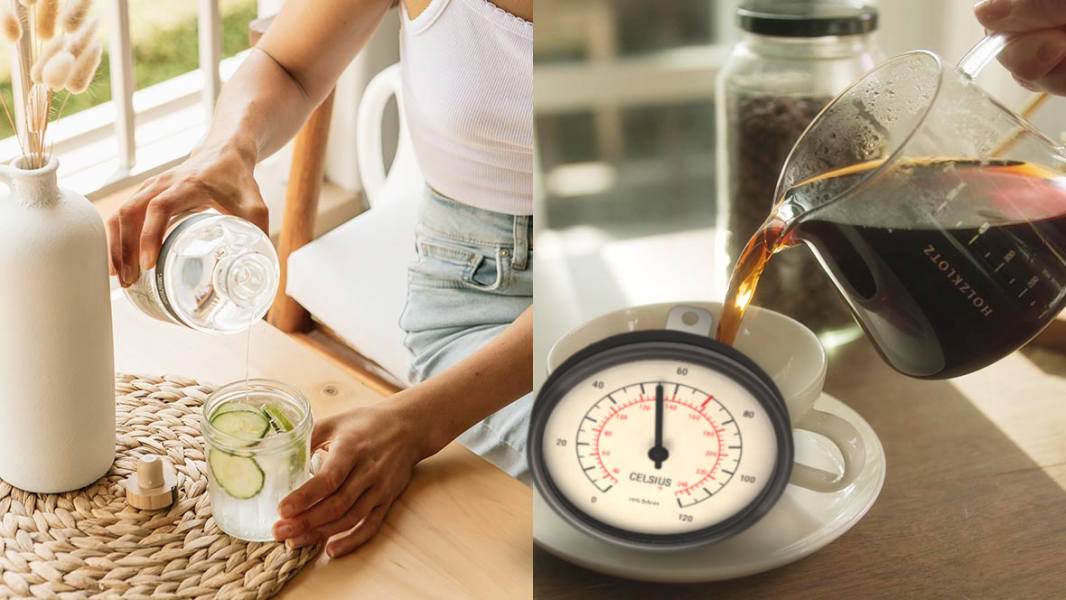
55 °C
